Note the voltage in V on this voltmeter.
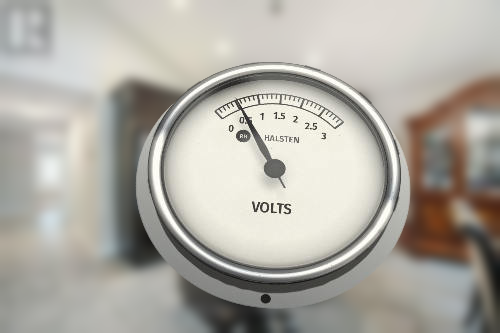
0.5 V
